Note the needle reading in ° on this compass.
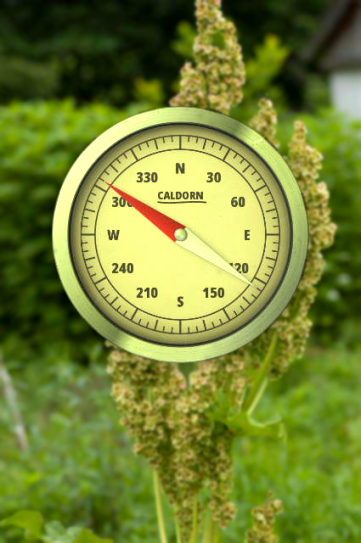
305 °
